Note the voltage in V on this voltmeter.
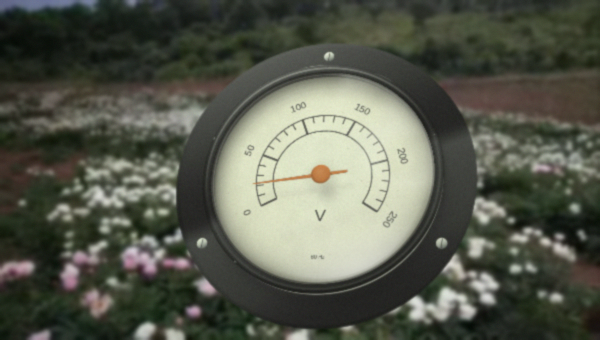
20 V
